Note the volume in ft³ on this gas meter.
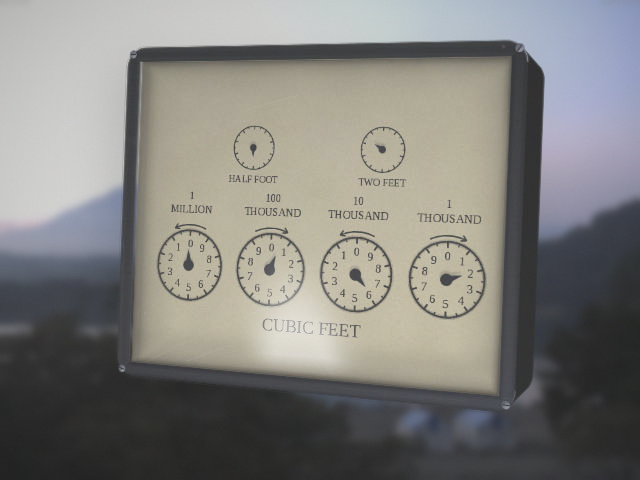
6200 ft³
